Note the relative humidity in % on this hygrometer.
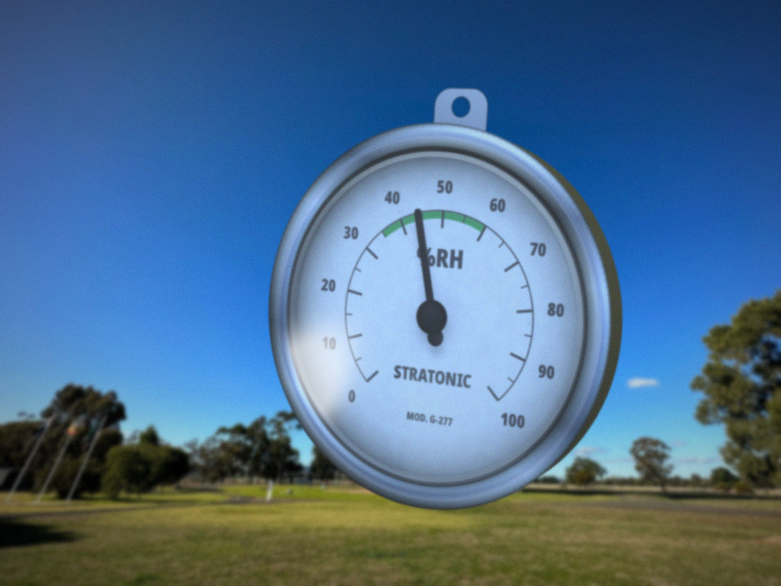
45 %
